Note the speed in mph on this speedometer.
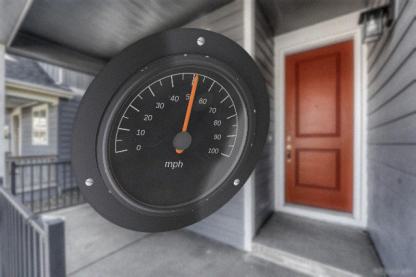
50 mph
